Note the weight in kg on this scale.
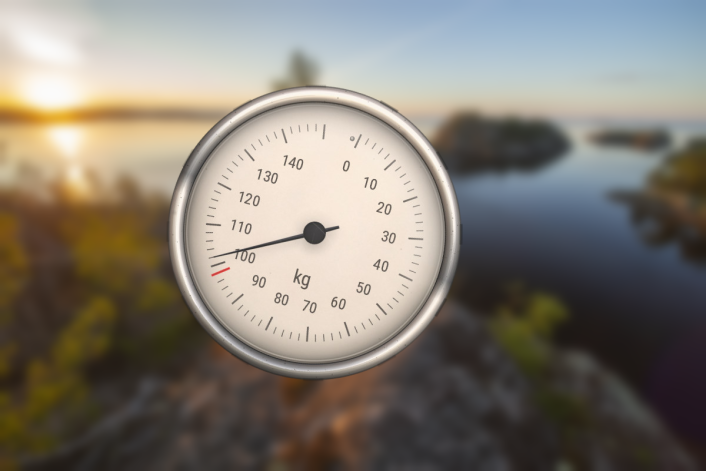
102 kg
